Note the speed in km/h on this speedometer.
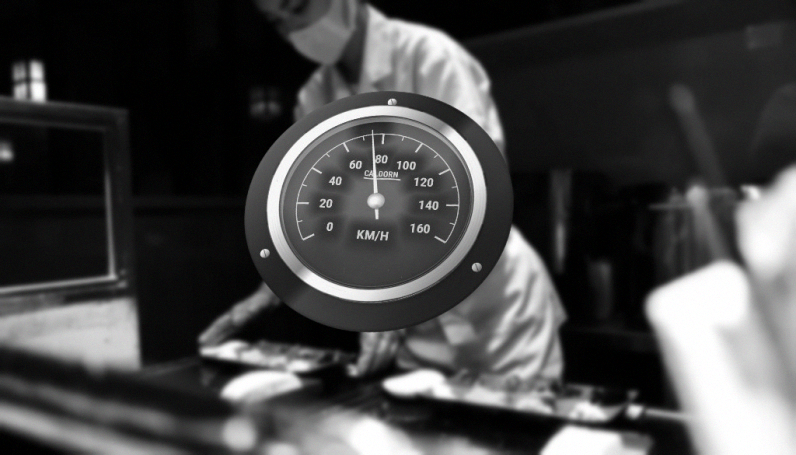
75 km/h
